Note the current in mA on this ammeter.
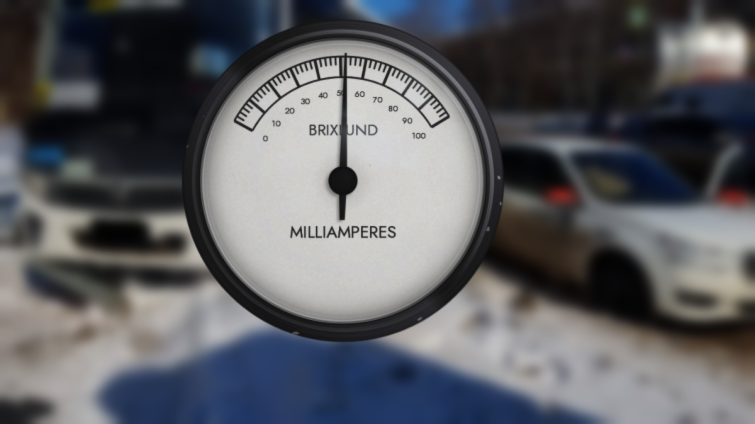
52 mA
